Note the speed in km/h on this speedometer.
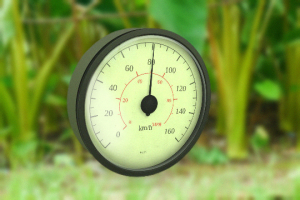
80 km/h
